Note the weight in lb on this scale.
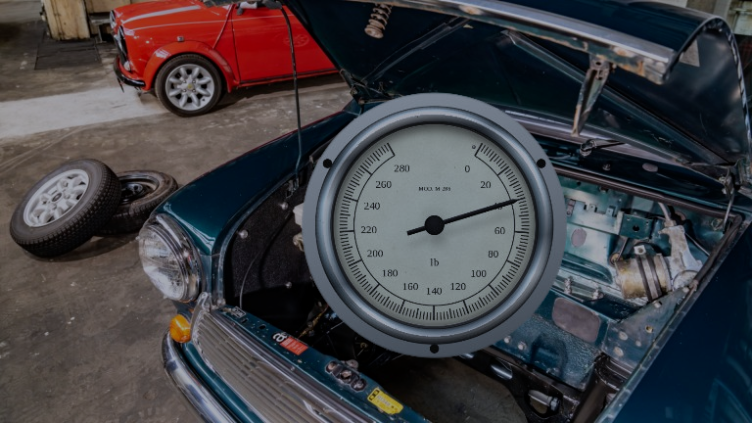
40 lb
